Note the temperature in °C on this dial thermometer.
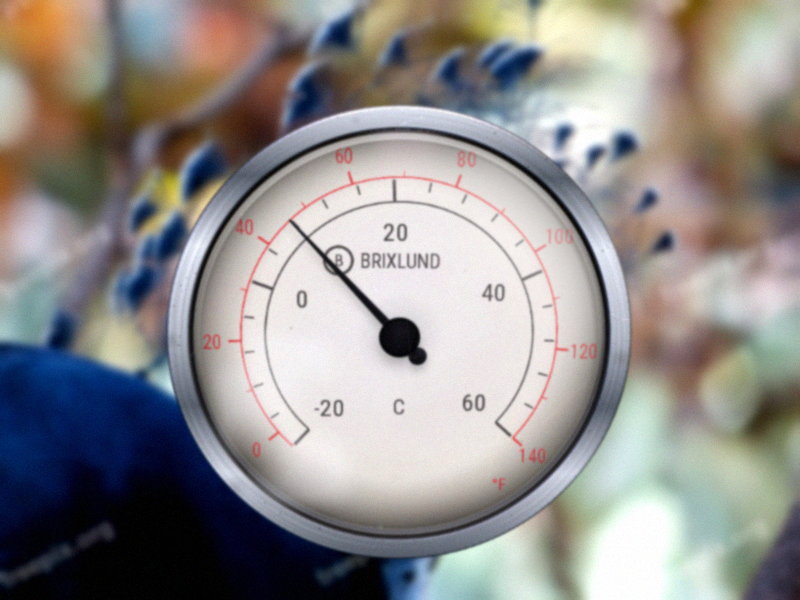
8 °C
